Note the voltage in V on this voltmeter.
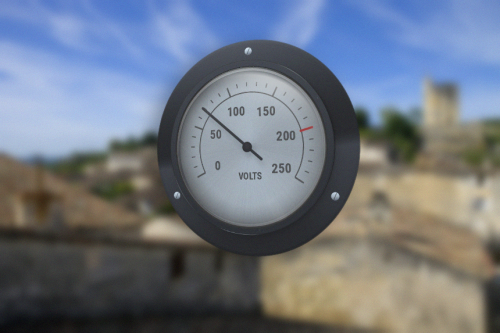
70 V
